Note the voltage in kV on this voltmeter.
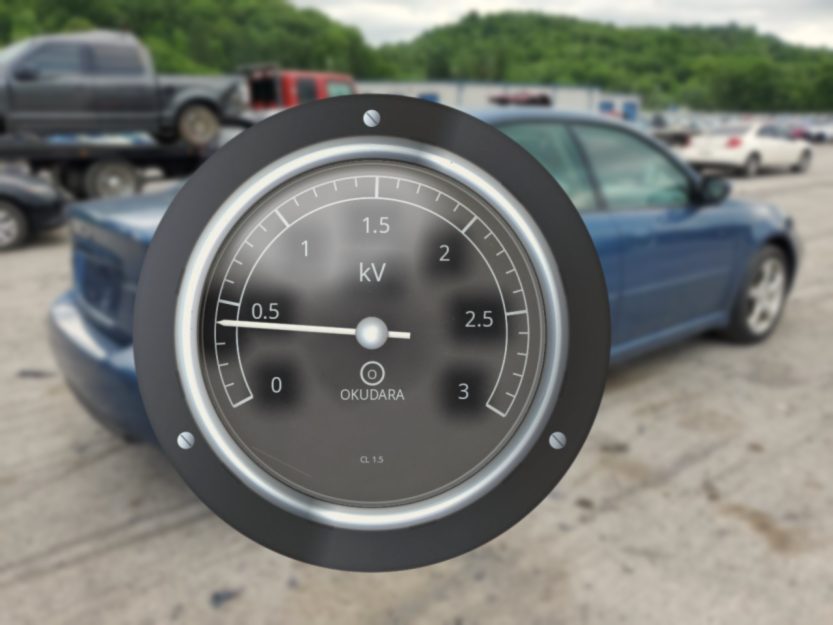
0.4 kV
